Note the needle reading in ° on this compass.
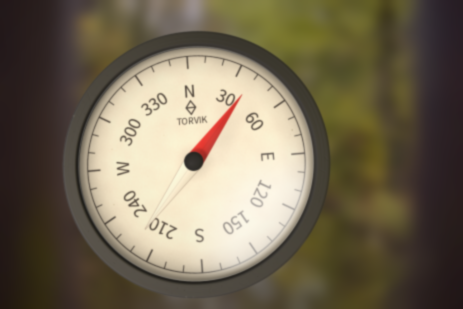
40 °
